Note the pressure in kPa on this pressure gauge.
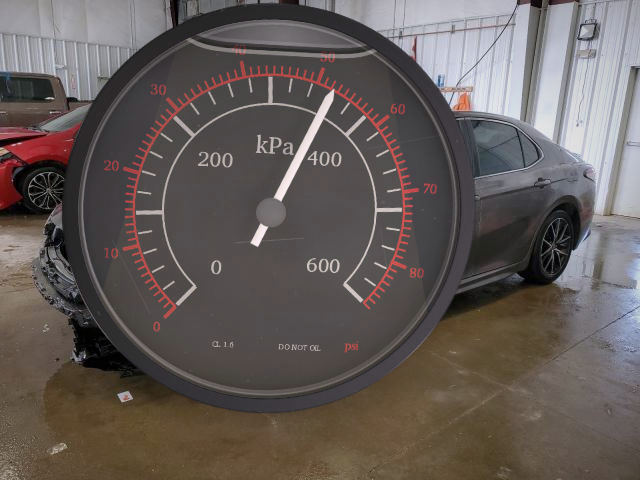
360 kPa
